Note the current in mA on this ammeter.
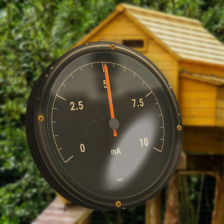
5 mA
